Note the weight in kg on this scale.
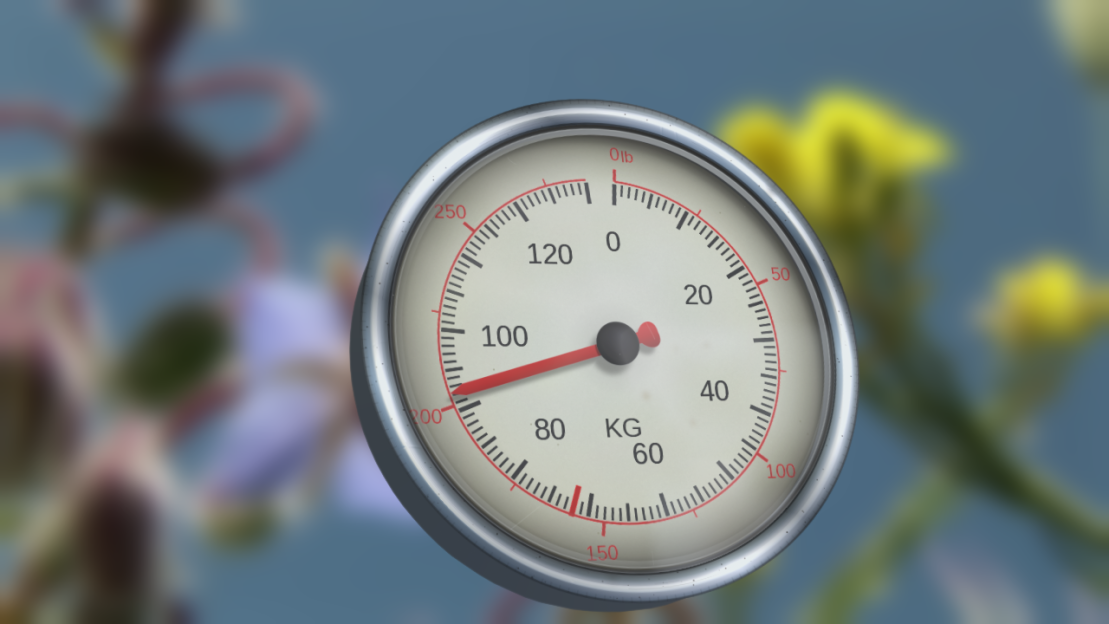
92 kg
